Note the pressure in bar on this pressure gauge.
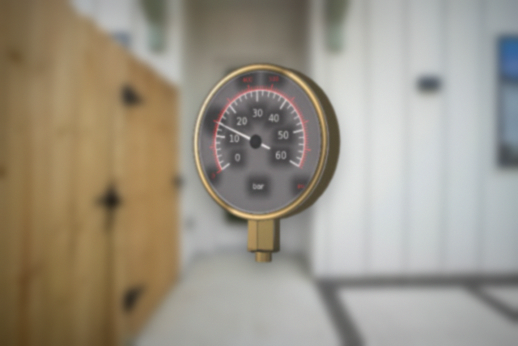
14 bar
